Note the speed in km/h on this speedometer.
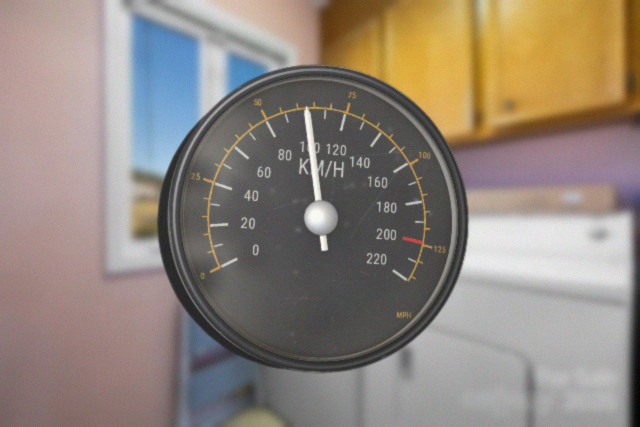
100 km/h
